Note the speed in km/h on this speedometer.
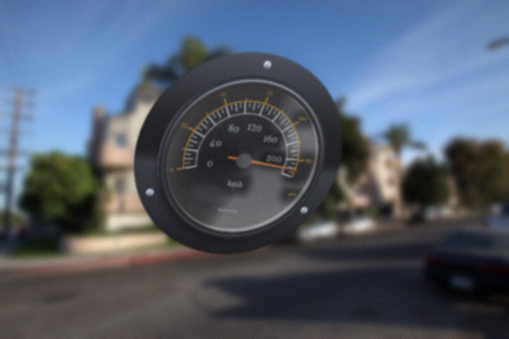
210 km/h
